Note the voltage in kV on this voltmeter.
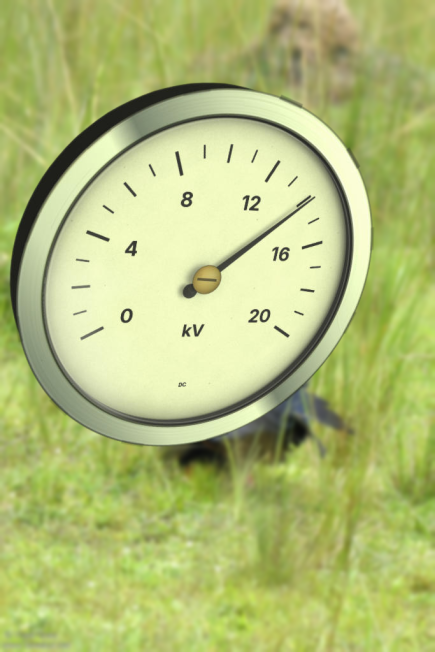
14 kV
